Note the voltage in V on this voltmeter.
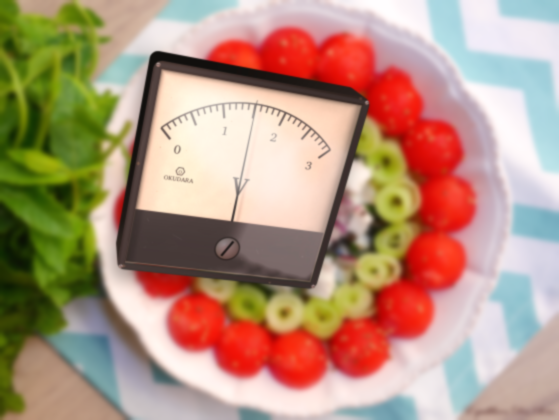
1.5 V
